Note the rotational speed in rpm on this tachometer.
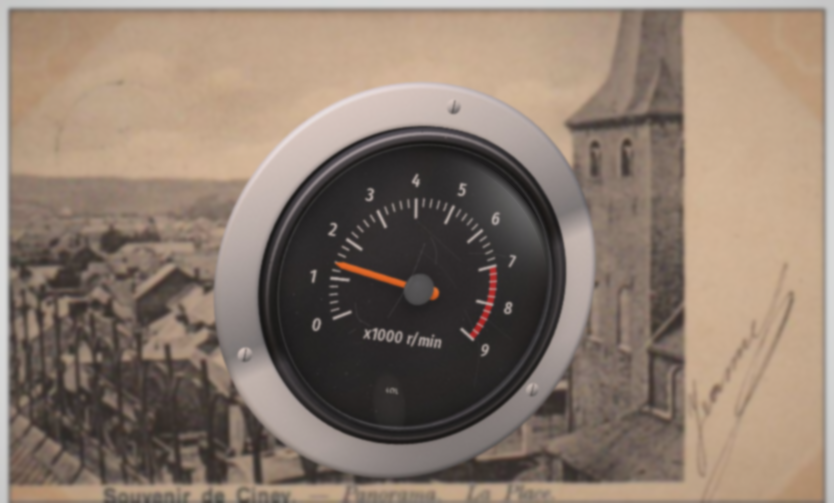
1400 rpm
